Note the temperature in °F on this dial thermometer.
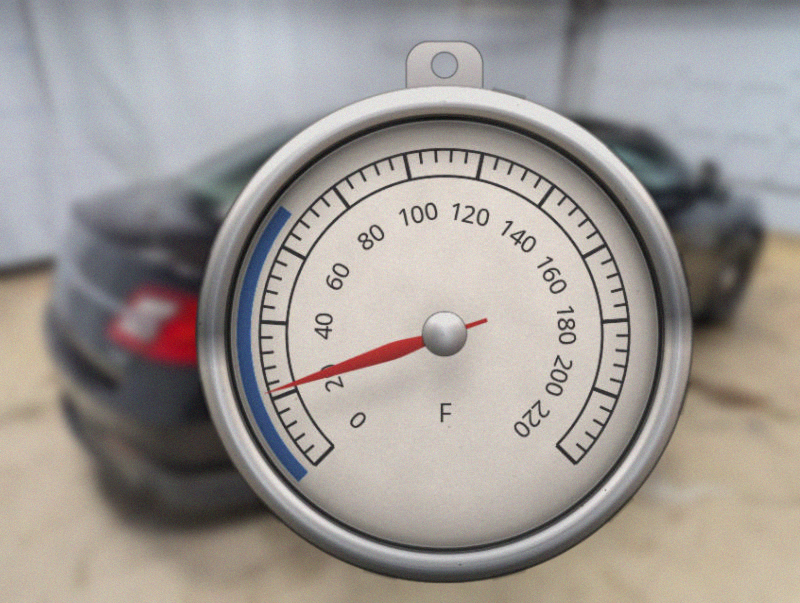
22 °F
